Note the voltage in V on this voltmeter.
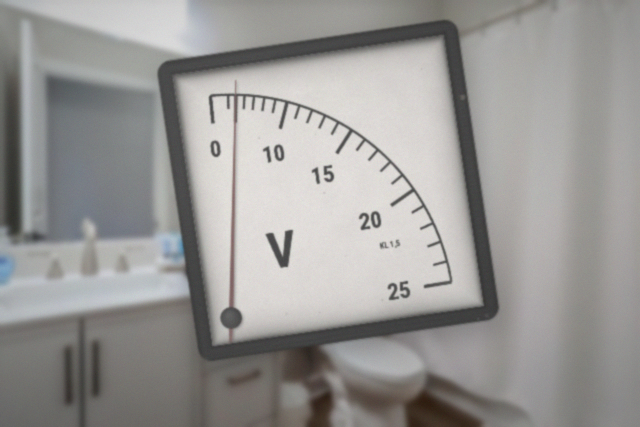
5 V
